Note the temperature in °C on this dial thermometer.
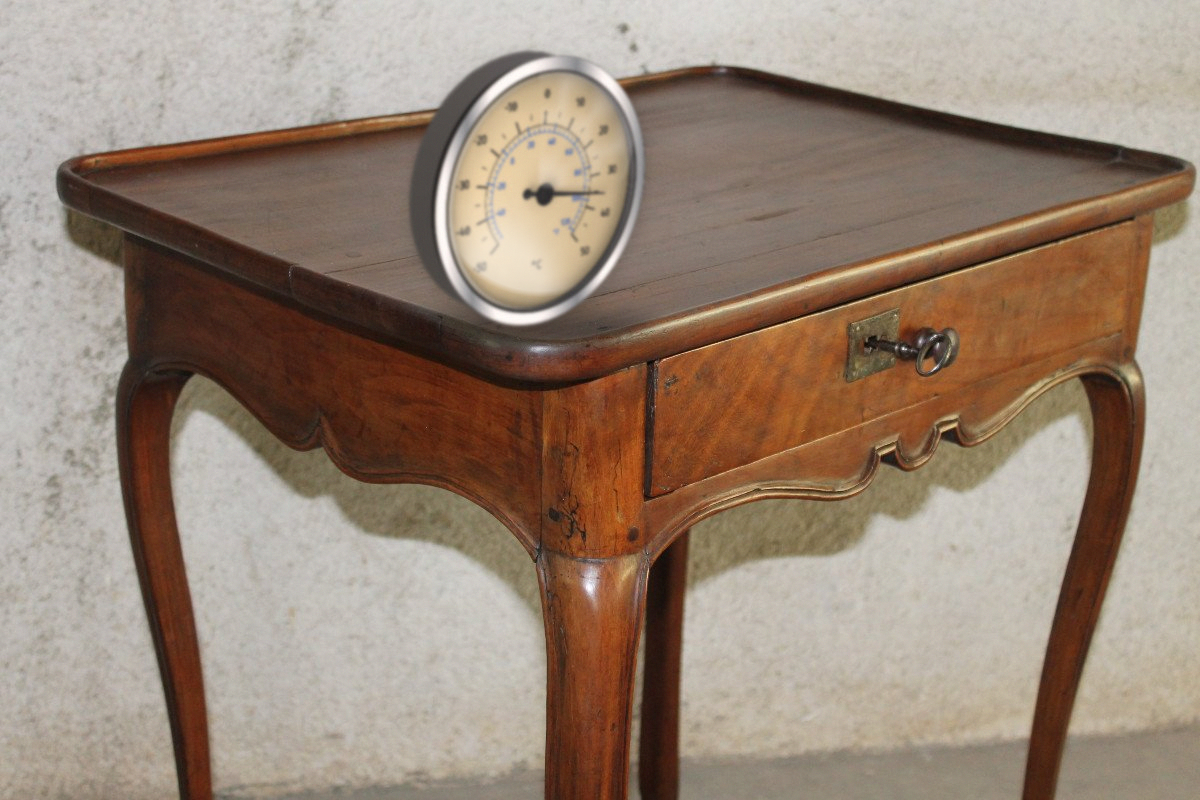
35 °C
